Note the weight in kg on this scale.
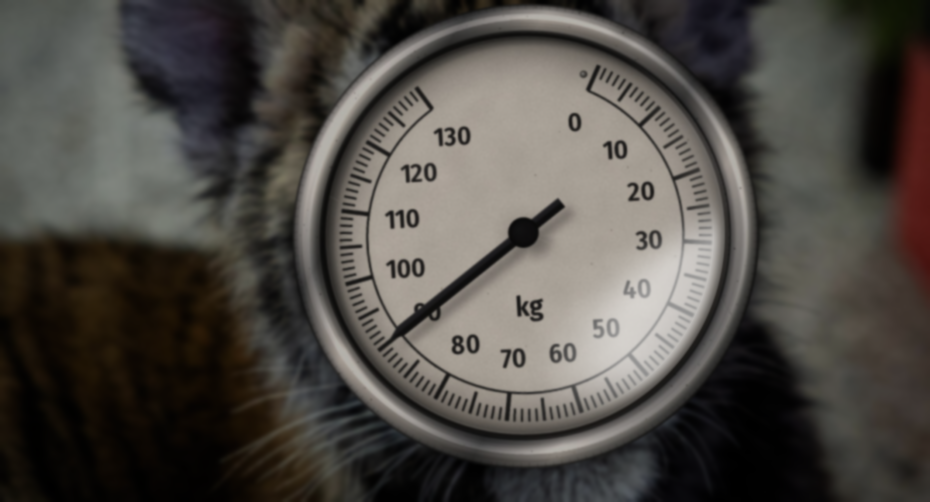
90 kg
